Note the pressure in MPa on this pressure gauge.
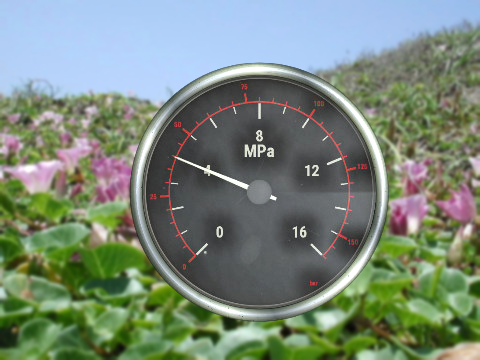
4 MPa
